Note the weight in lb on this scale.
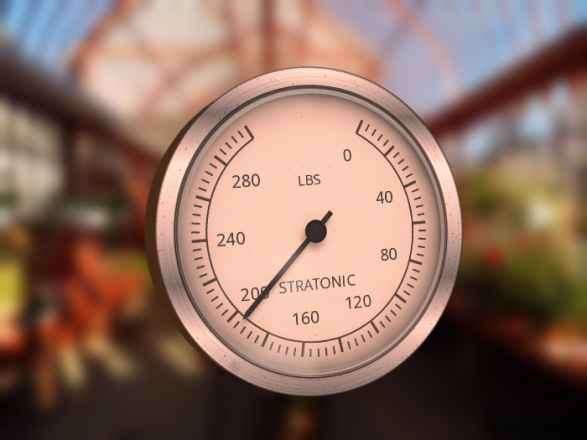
196 lb
